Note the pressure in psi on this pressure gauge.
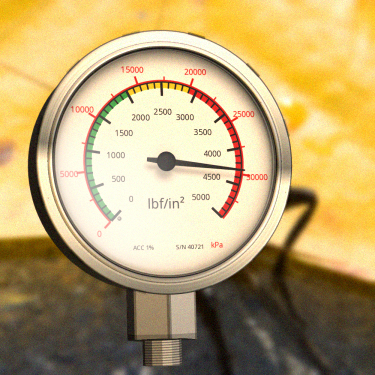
4300 psi
